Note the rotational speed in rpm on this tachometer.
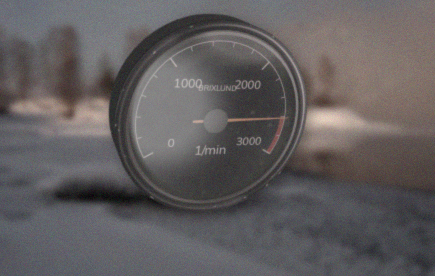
2600 rpm
